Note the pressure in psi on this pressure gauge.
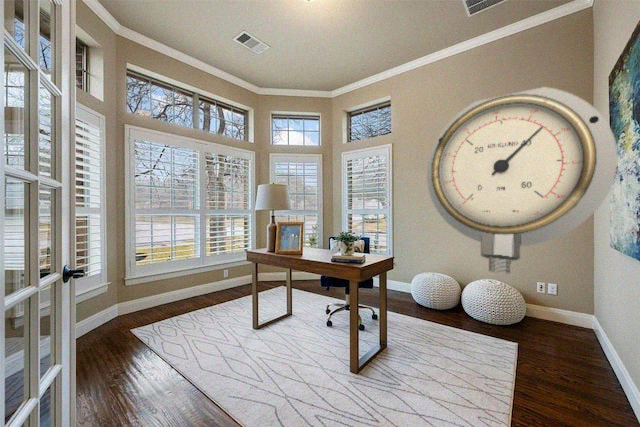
40 psi
